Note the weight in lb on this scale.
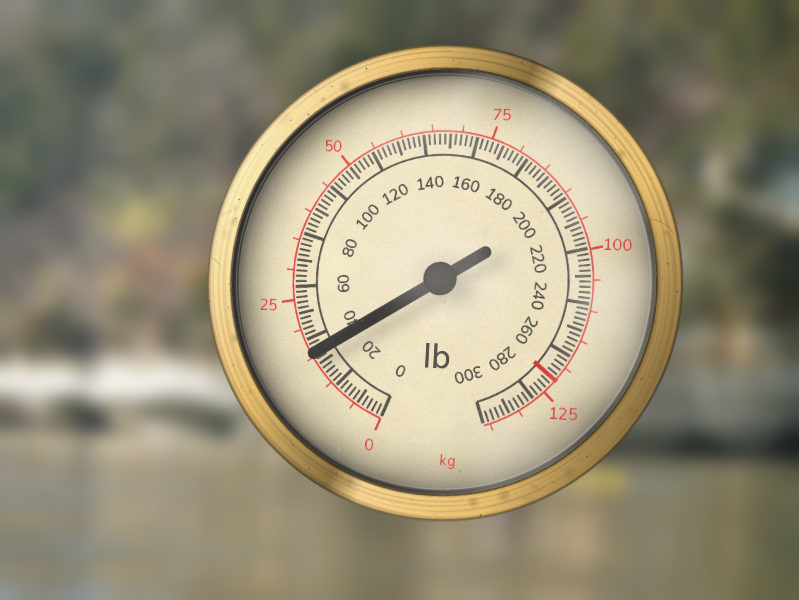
34 lb
